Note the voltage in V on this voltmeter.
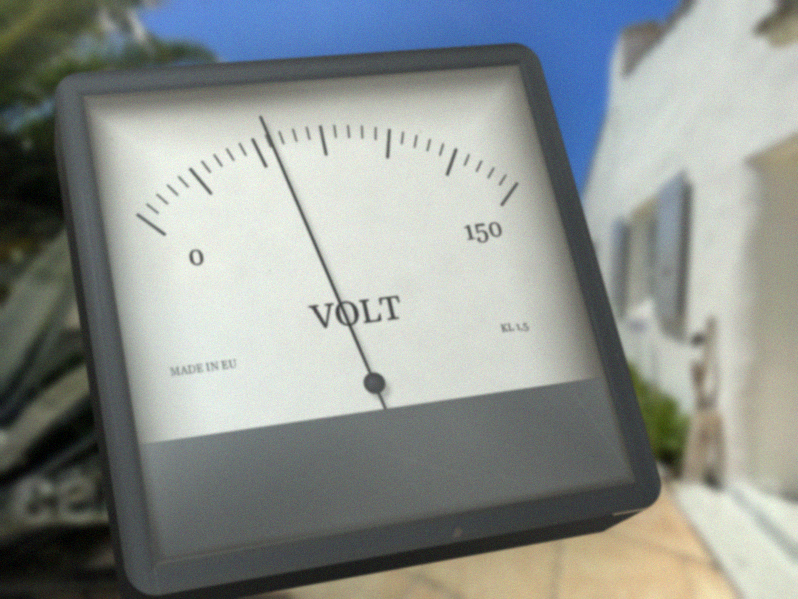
55 V
